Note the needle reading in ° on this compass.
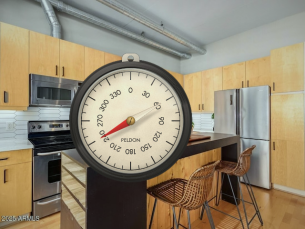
240 °
